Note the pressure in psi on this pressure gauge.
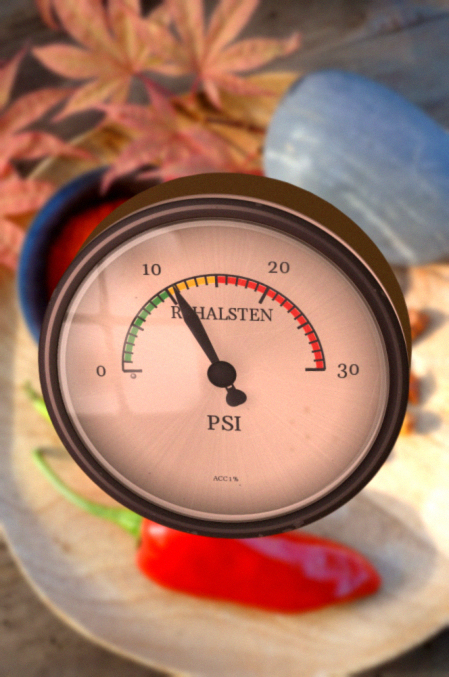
11 psi
